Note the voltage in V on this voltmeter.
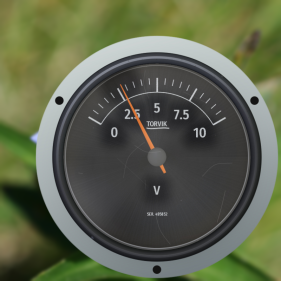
2.75 V
